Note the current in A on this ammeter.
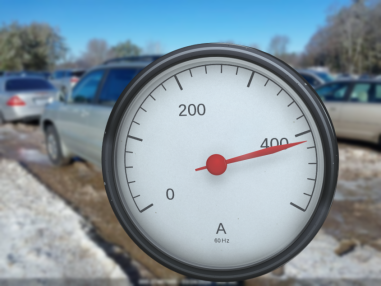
410 A
